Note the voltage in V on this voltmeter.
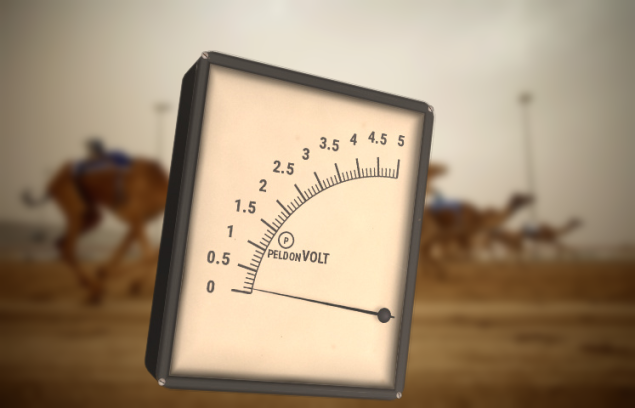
0.1 V
